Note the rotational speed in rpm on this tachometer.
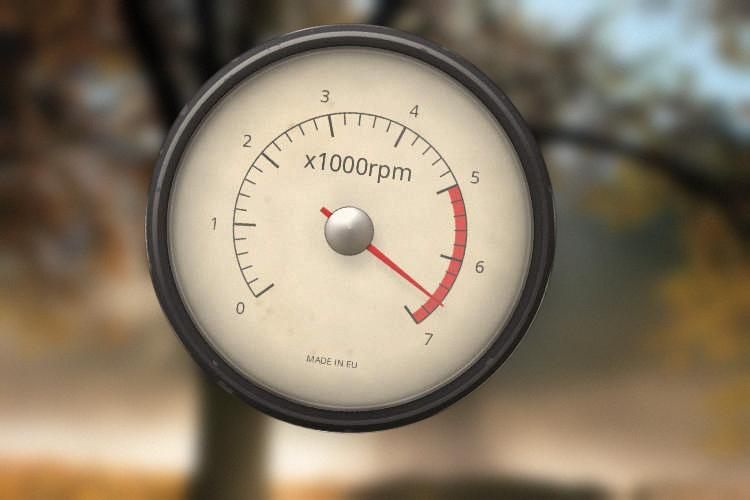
6600 rpm
